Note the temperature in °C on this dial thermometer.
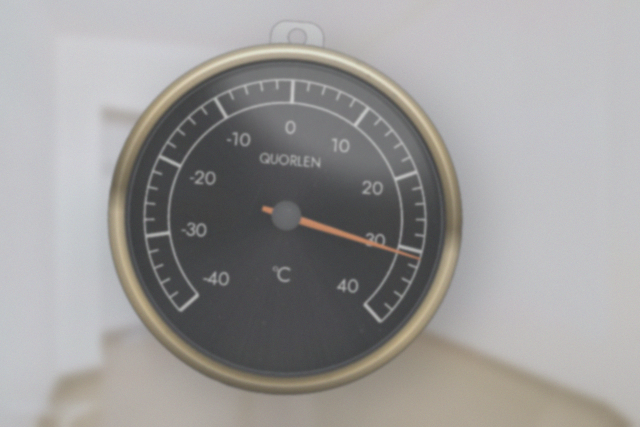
31 °C
